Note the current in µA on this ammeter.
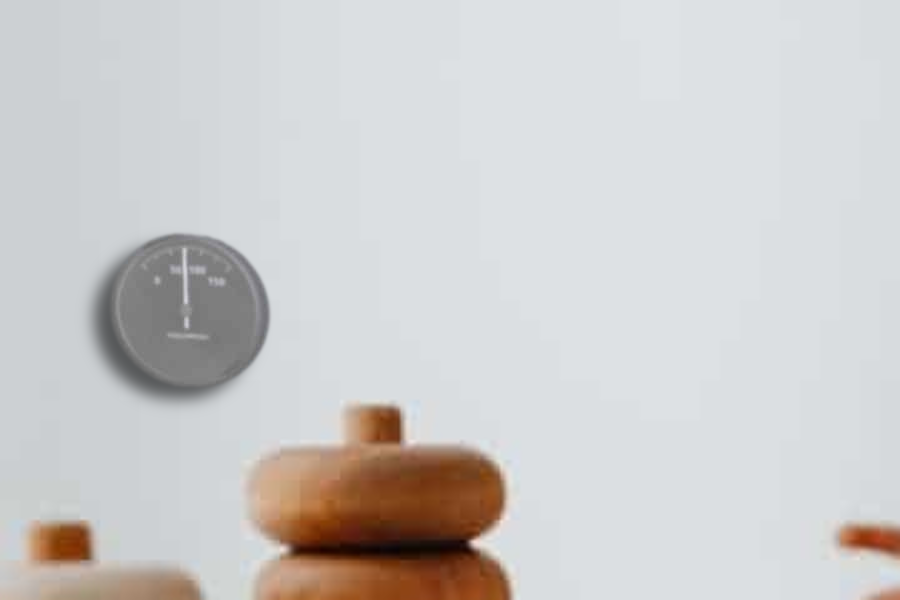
75 µA
